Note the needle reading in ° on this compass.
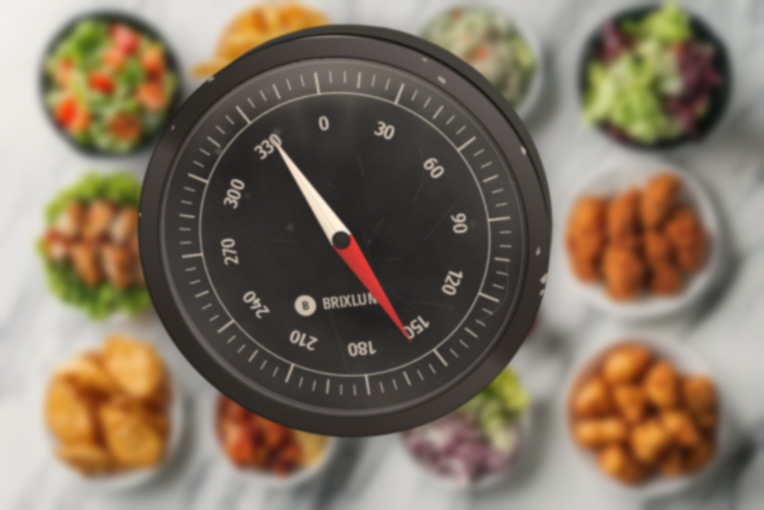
155 °
